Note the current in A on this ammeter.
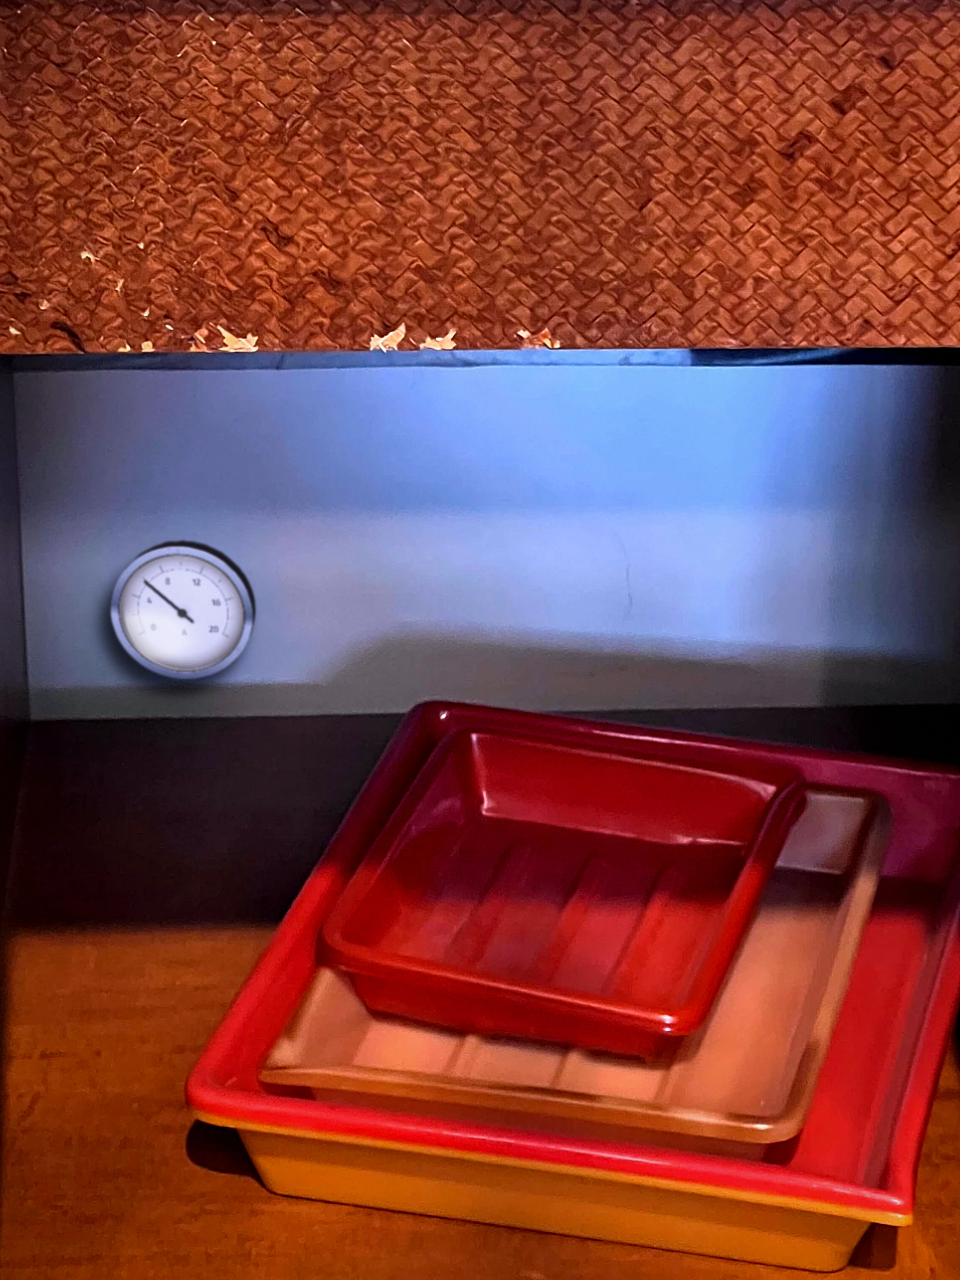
6 A
